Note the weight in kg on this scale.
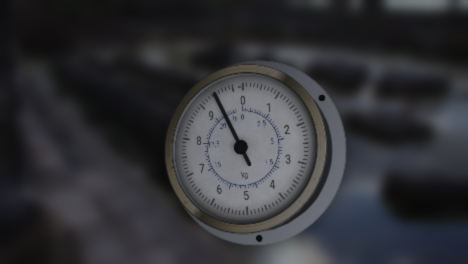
9.5 kg
